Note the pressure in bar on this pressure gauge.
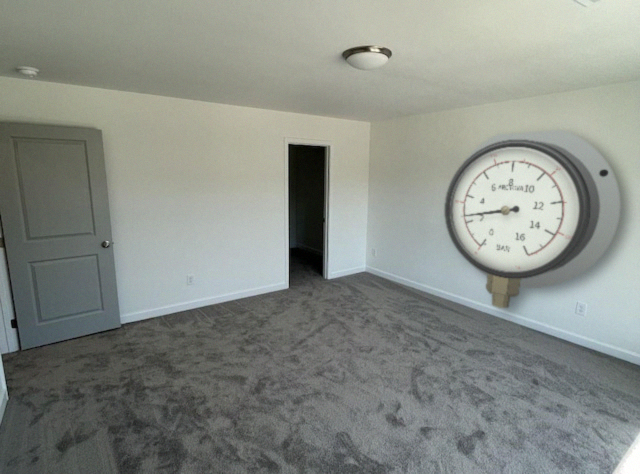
2.5 bar
